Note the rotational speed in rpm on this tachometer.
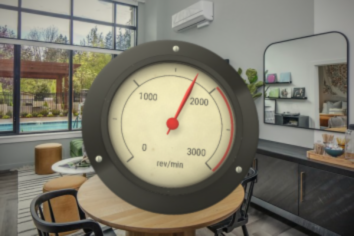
1750 rpm
